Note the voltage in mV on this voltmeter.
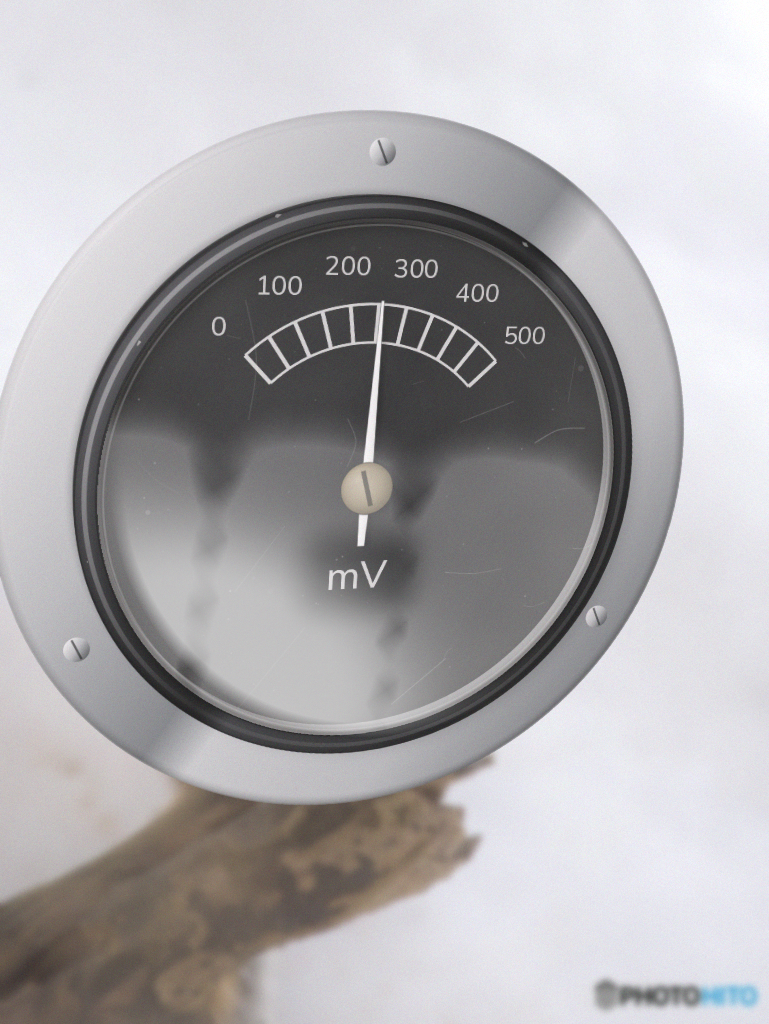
250 mV
